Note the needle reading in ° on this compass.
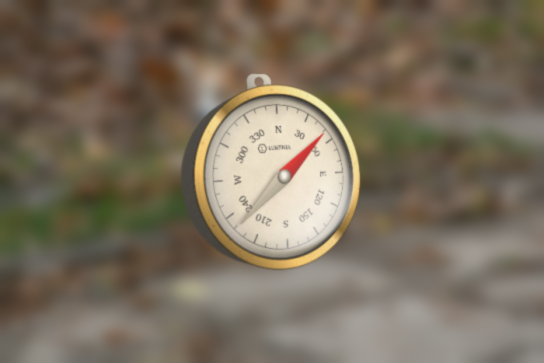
50 °
